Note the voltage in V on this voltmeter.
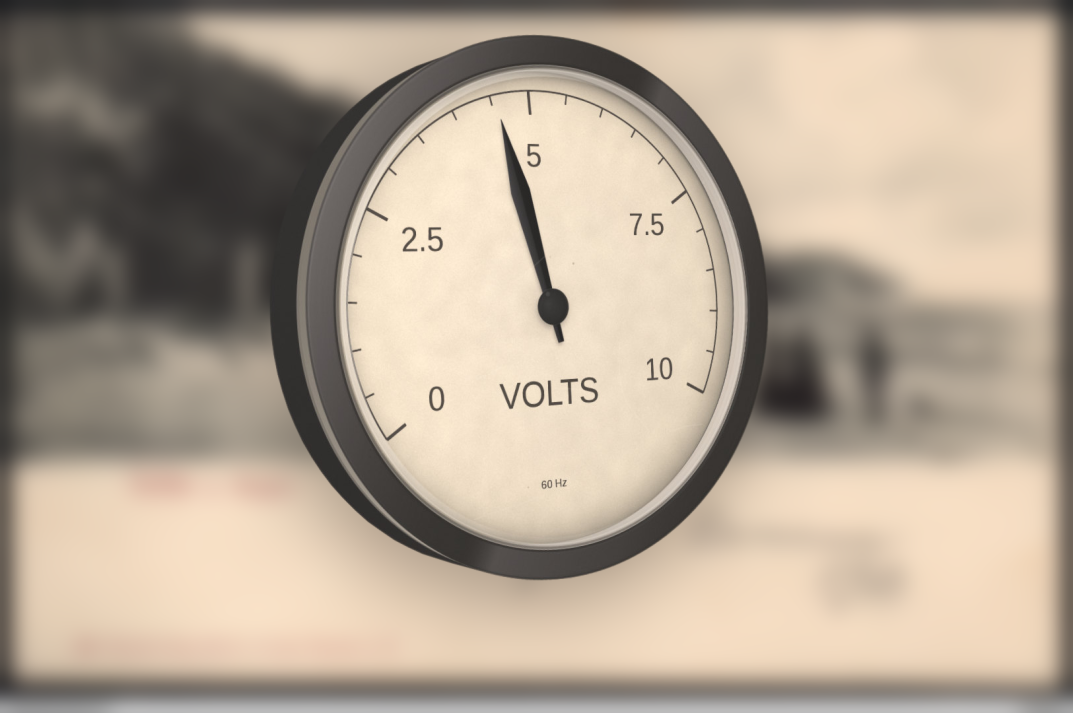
4.5 V
